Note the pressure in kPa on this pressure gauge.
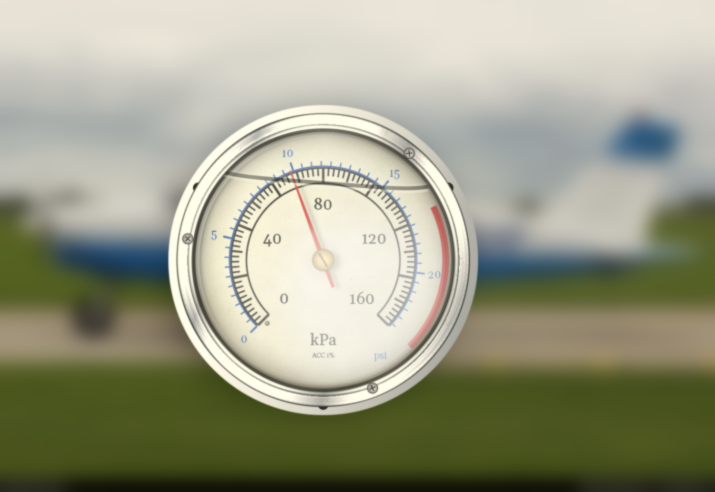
68 kPa
